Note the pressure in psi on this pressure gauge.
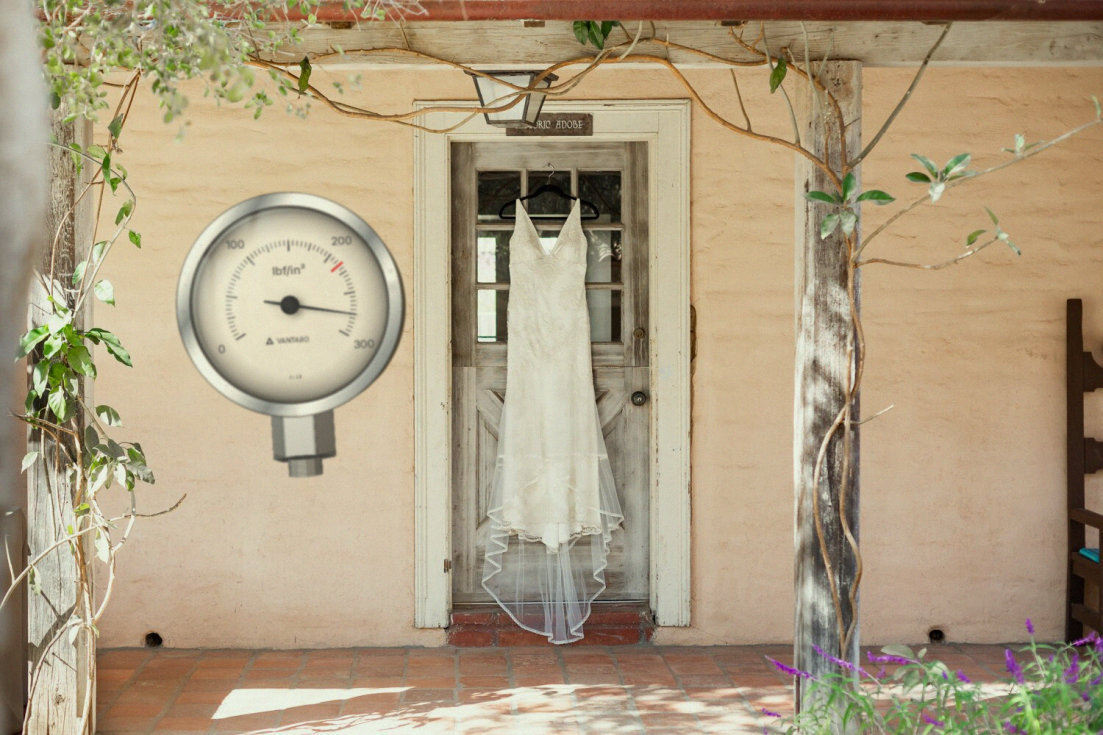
275 psi
